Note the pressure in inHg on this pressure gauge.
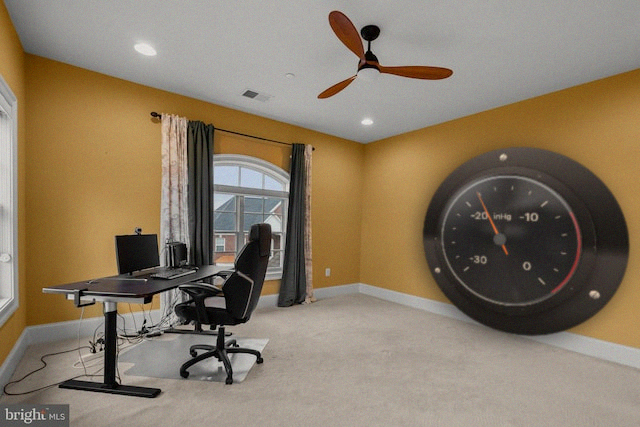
-18 inHg
